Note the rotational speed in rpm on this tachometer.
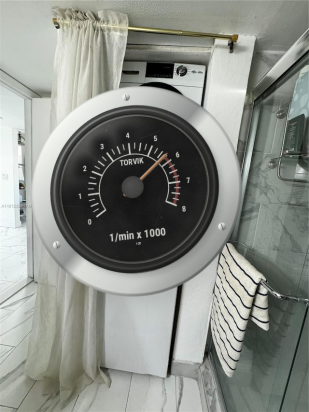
5750 rpm
